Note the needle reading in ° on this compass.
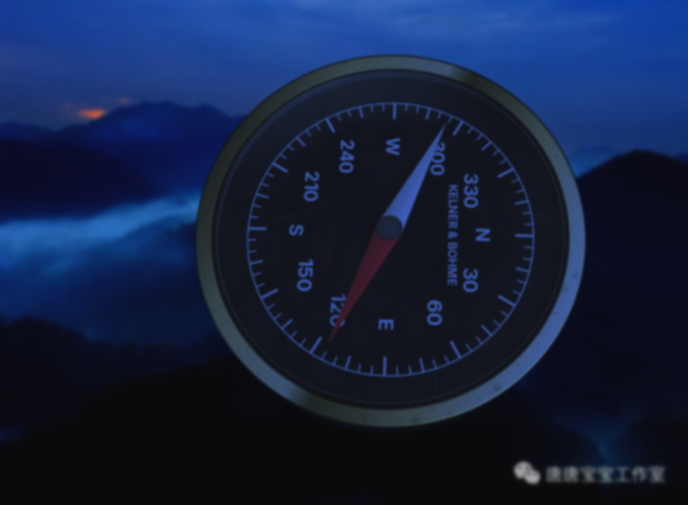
115 °
